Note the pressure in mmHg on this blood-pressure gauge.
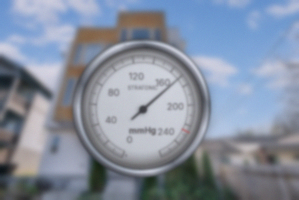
170 mmHg
